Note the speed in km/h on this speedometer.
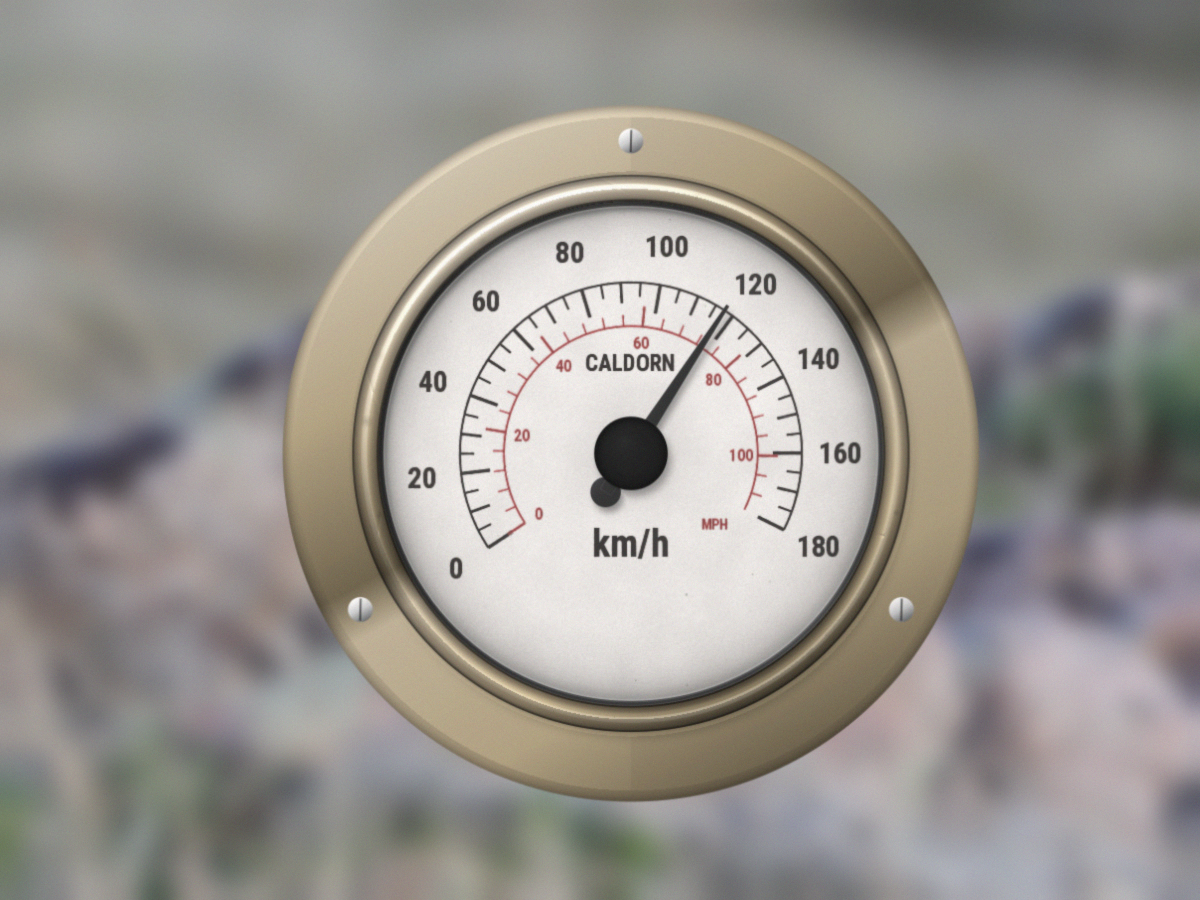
117.5 km/h
